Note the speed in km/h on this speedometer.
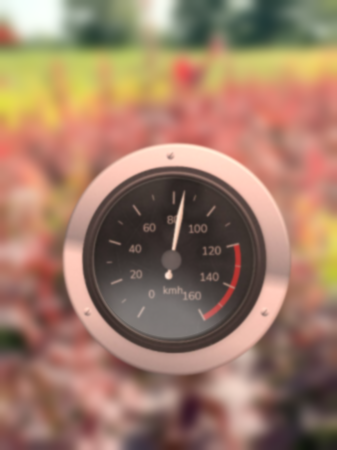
85 km/h
